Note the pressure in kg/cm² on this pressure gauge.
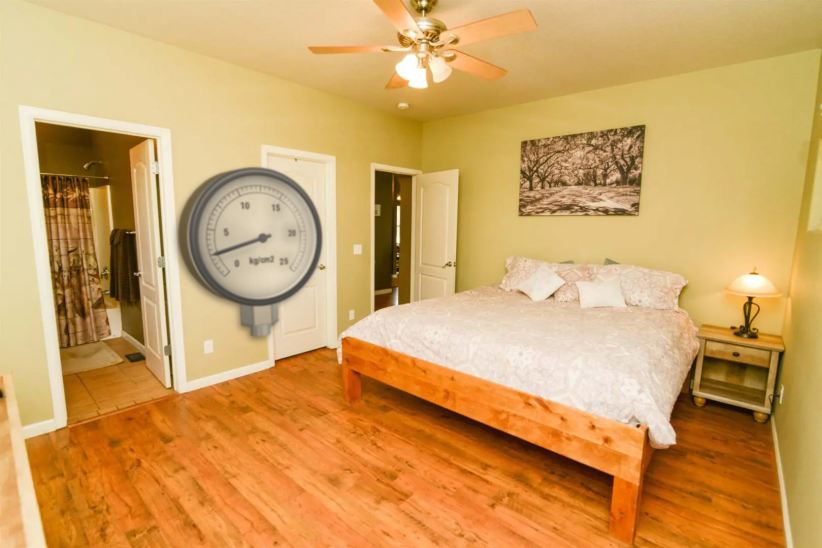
2.5 kg/cm²
